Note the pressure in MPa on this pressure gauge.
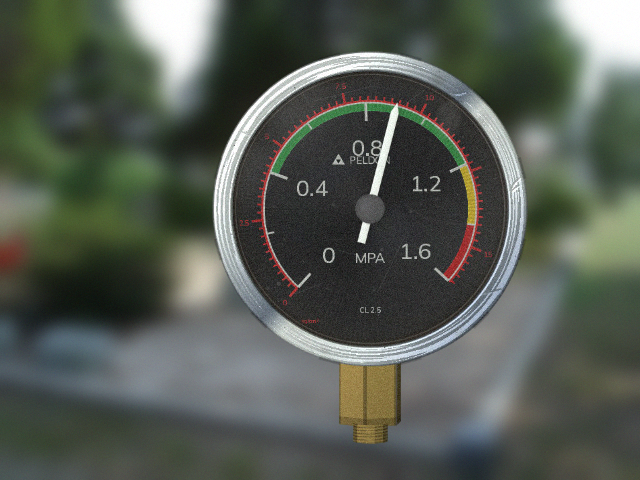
0.9 MPa
